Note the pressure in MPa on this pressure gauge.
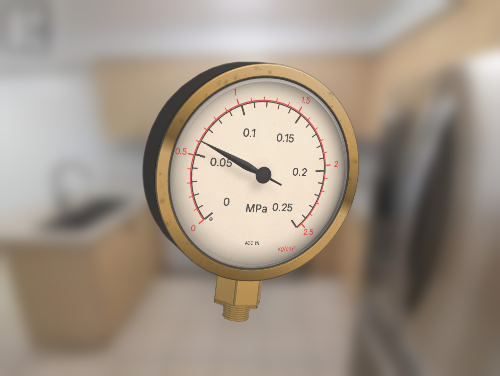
0.06 MPa
